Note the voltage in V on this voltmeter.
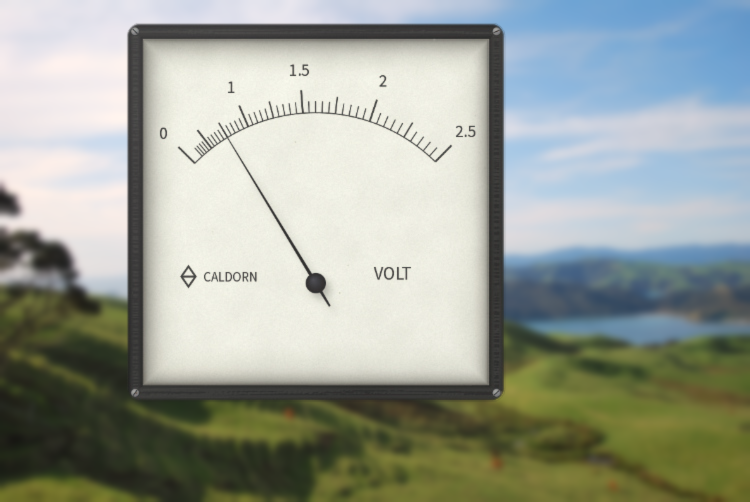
0.75 V
